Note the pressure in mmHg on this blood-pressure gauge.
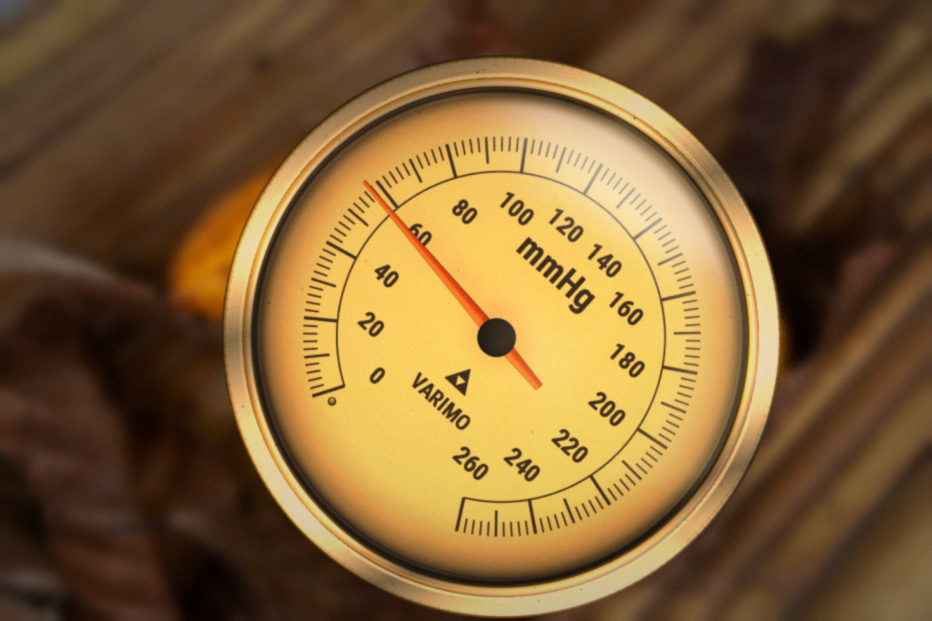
58 mmHg
